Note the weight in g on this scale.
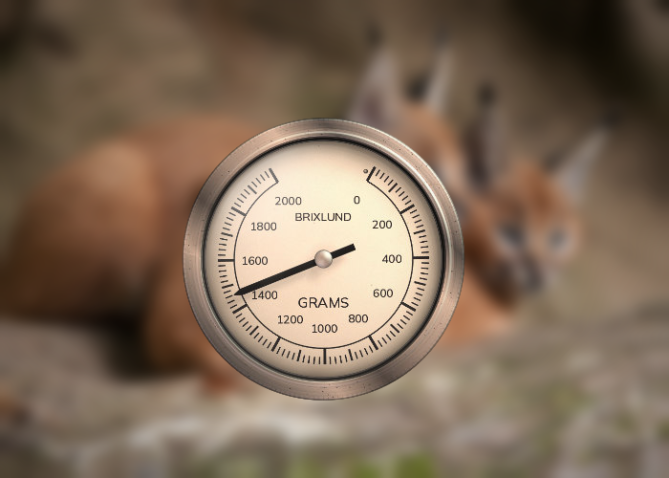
1460 g
